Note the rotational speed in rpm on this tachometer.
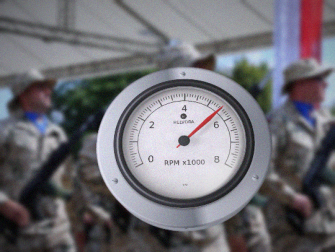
5500 rpm
